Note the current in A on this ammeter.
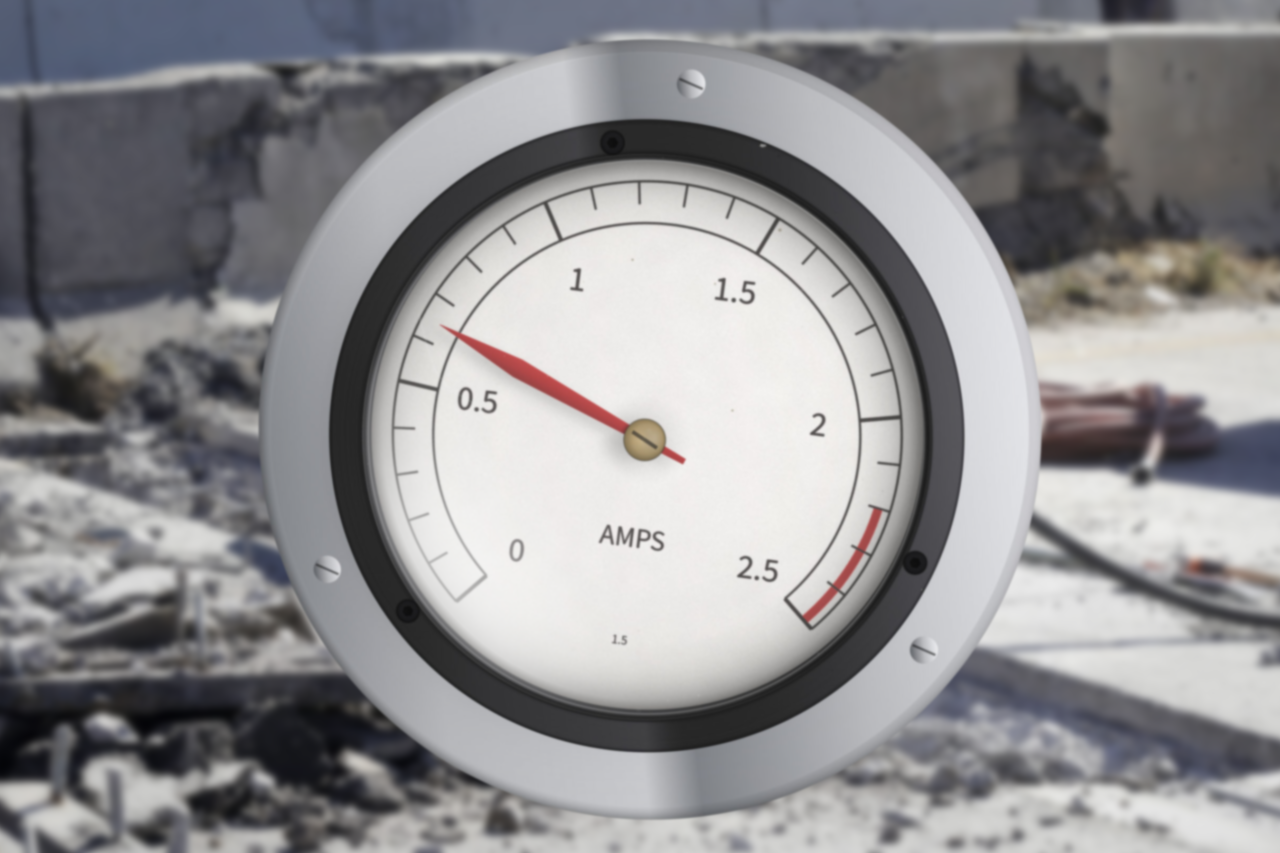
0.65 A
